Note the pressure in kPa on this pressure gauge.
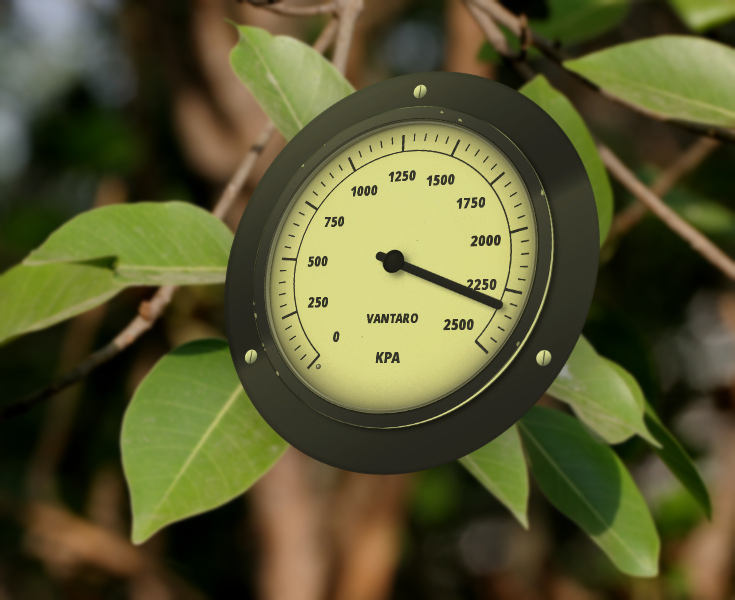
2325 kPa
